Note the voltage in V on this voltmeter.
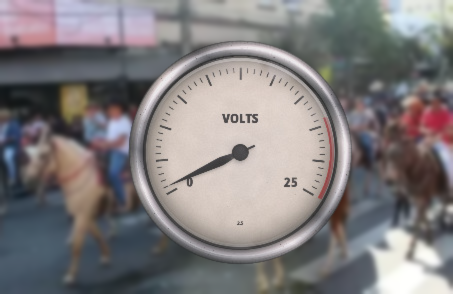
0.5 V
